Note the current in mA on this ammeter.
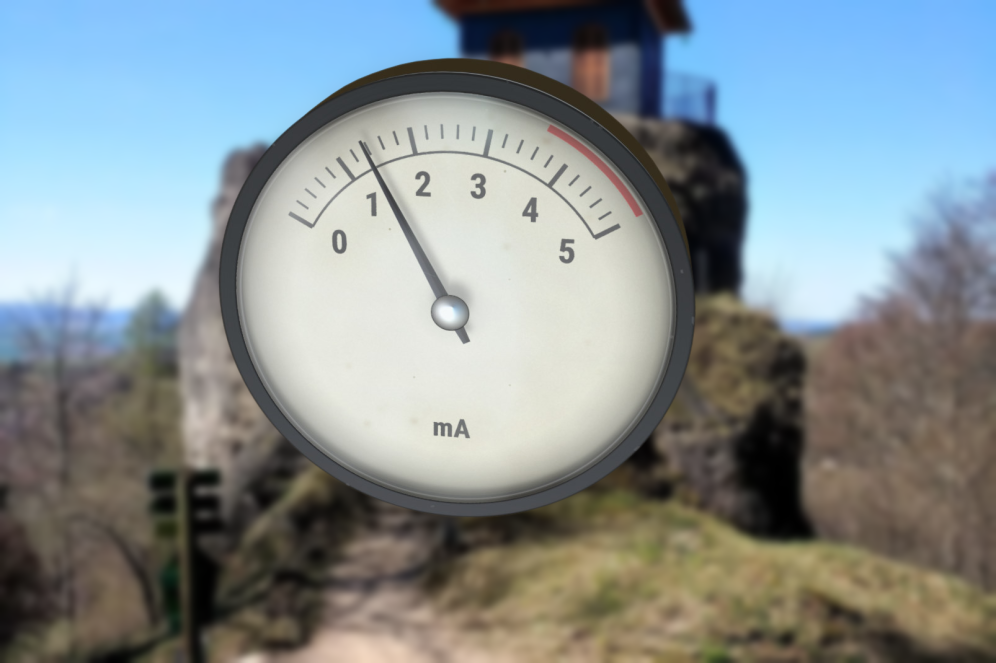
1.4 mA
